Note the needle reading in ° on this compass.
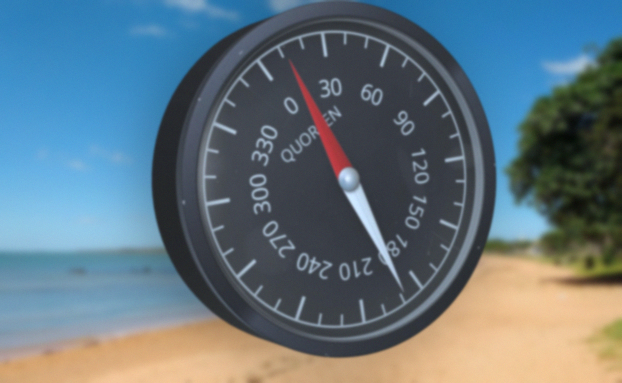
10 °
